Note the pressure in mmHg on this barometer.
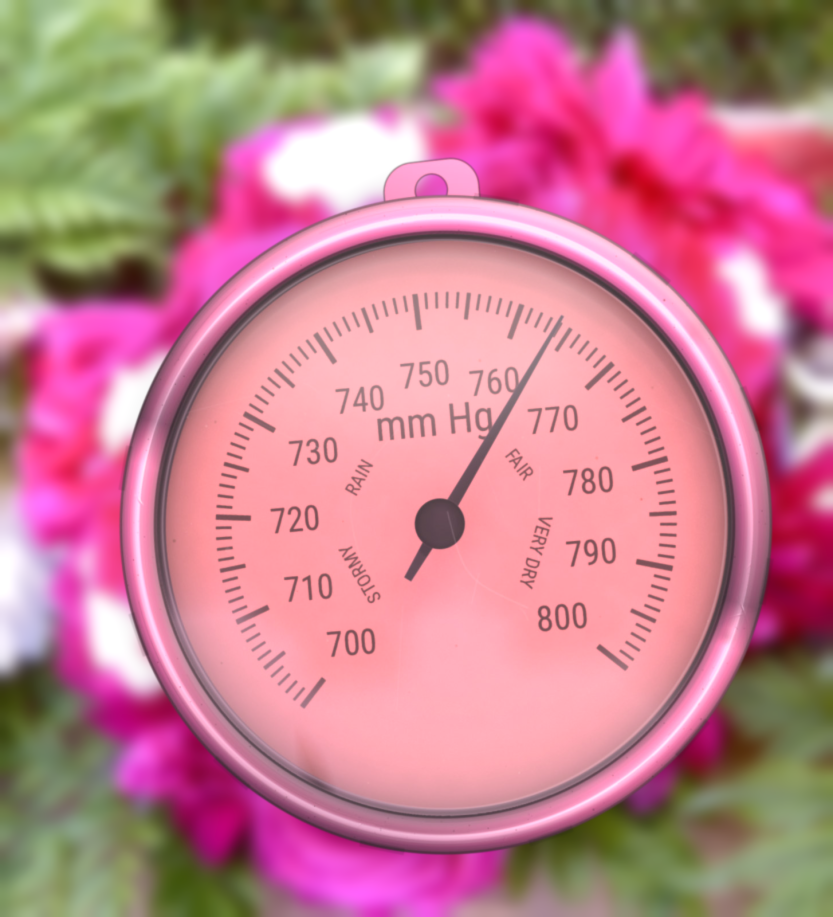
764 mmHg
